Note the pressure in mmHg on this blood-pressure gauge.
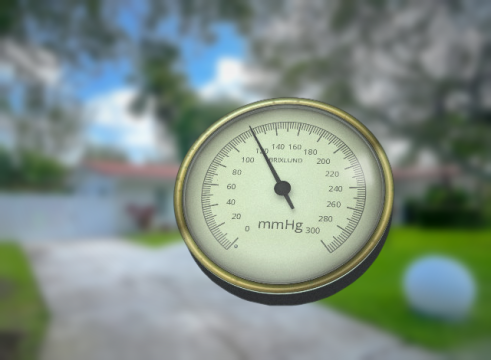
120 mmHg
